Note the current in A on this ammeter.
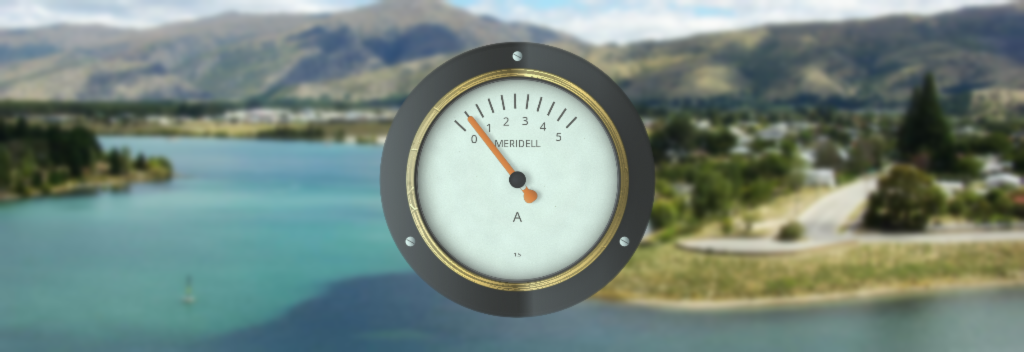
0.5 A
